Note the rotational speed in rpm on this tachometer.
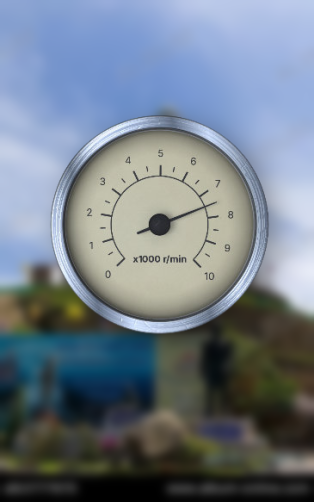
7500 rpm
